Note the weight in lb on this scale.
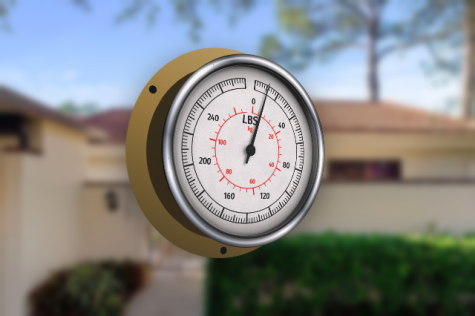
10 lb
